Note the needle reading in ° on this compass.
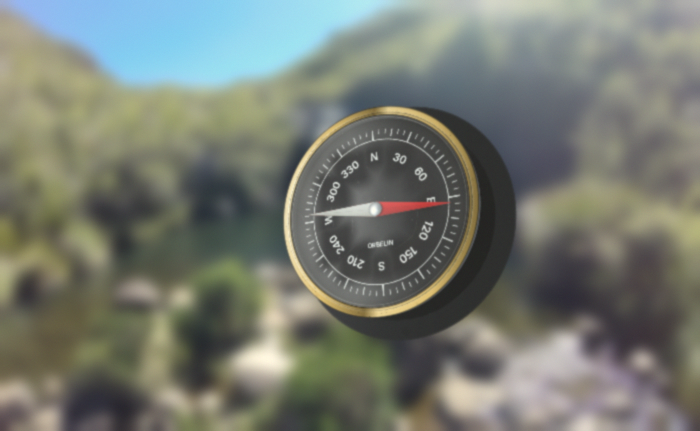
95 °
